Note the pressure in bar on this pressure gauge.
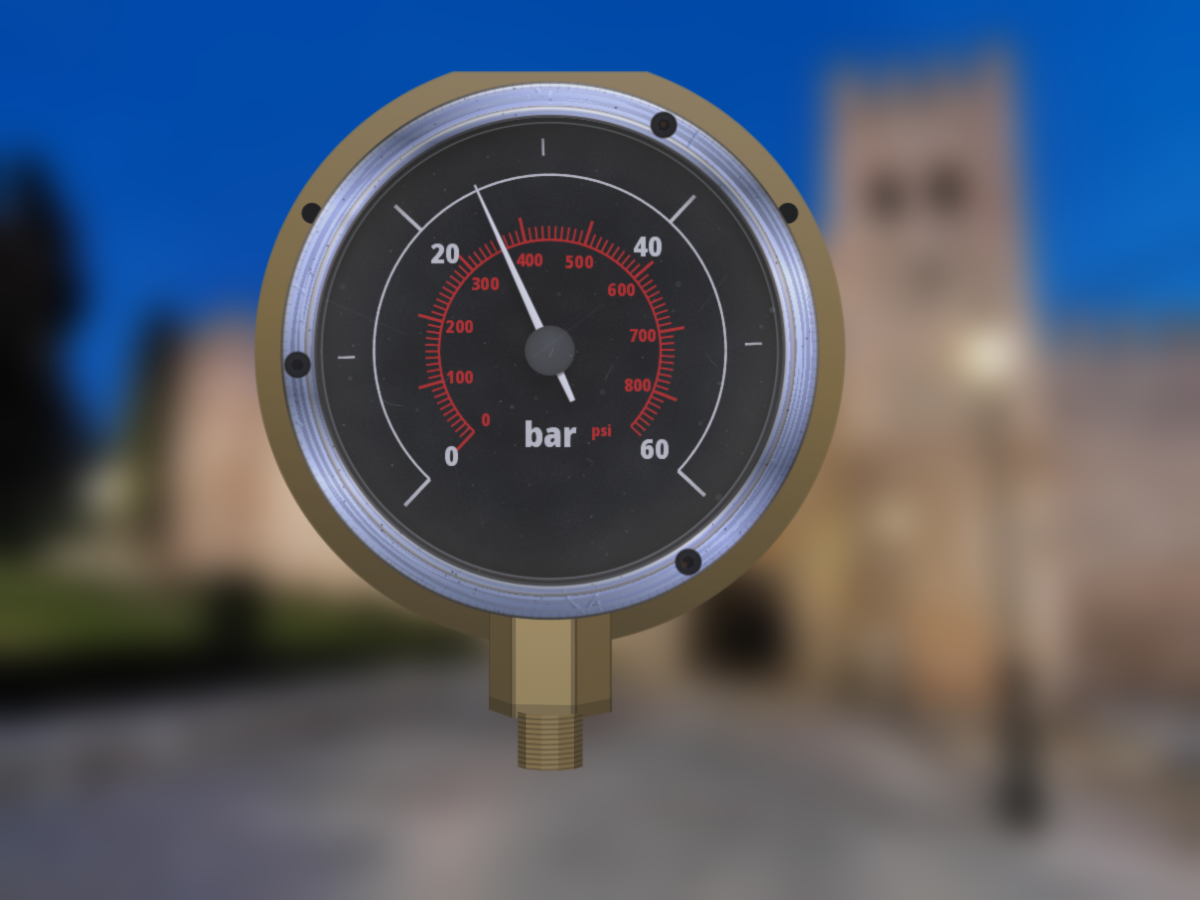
25 bar
